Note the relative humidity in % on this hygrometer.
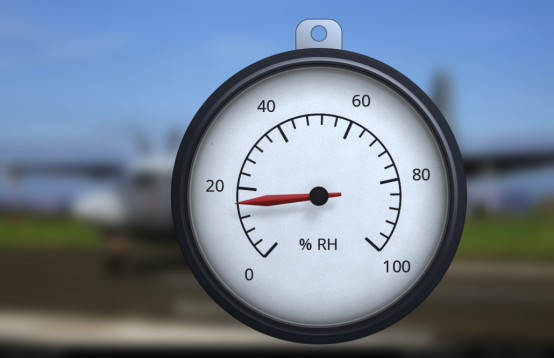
16 %
